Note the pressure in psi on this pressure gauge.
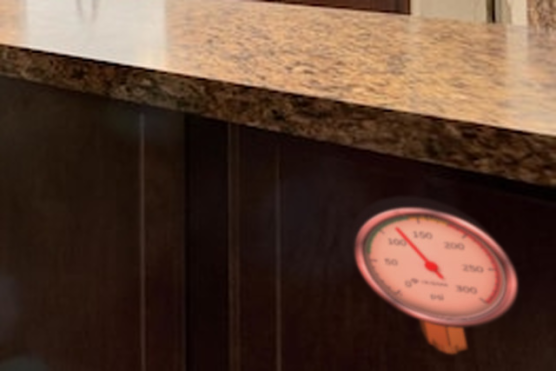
120 psi
